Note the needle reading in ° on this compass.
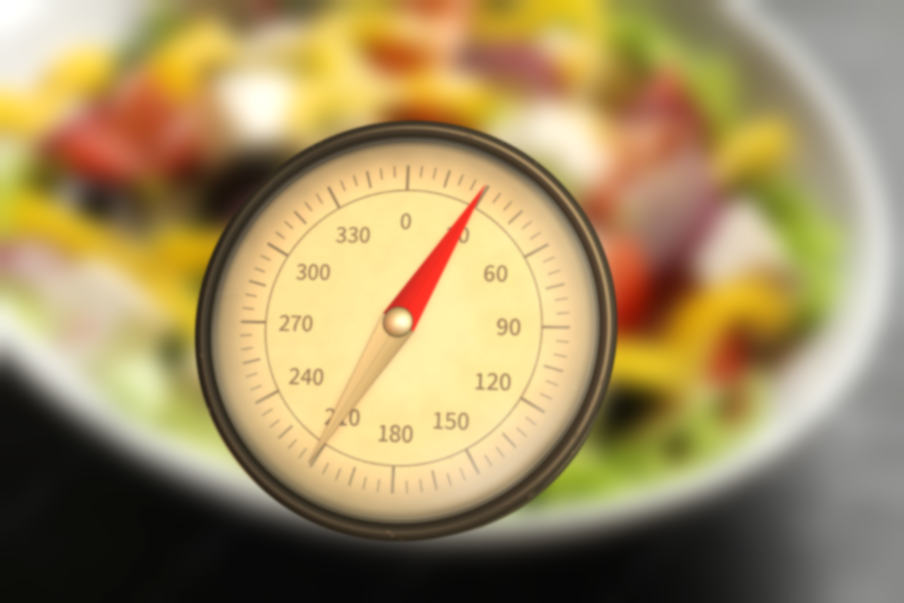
30 °
